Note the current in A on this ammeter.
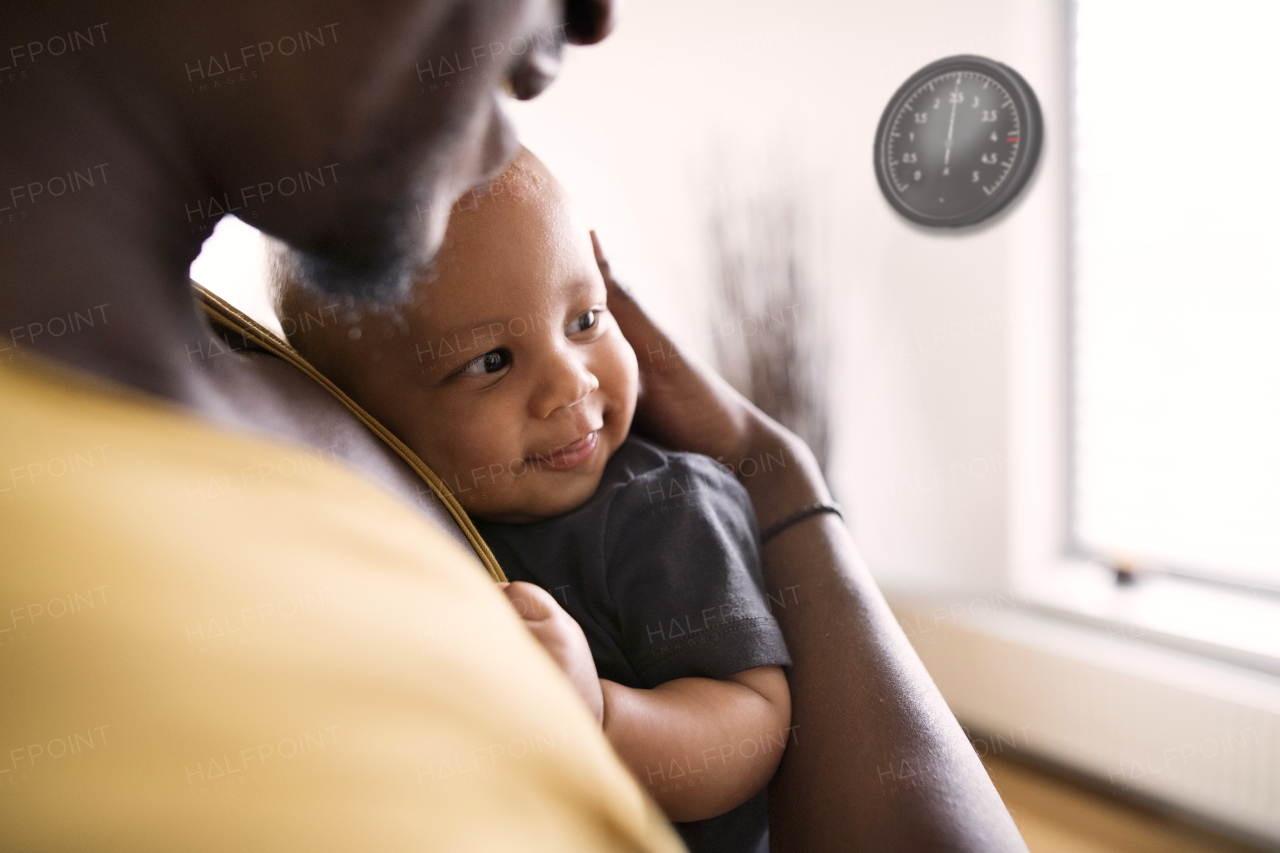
2.5 A
